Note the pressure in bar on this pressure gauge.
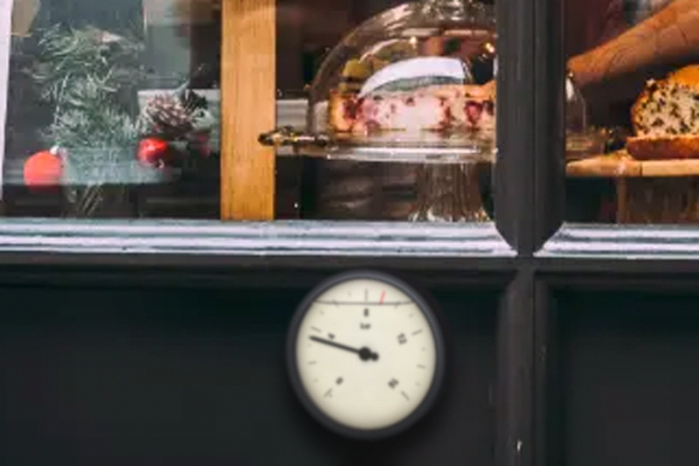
3.5 bar
